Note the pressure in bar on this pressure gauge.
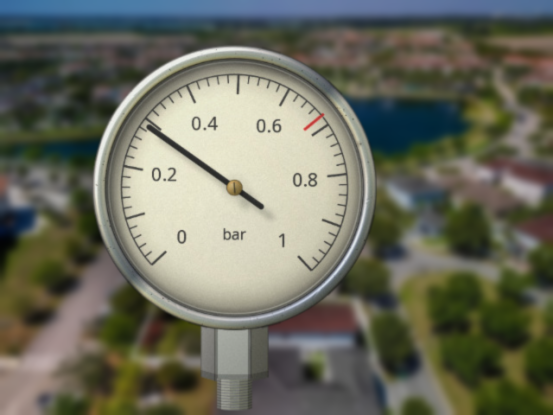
0.29 bar
